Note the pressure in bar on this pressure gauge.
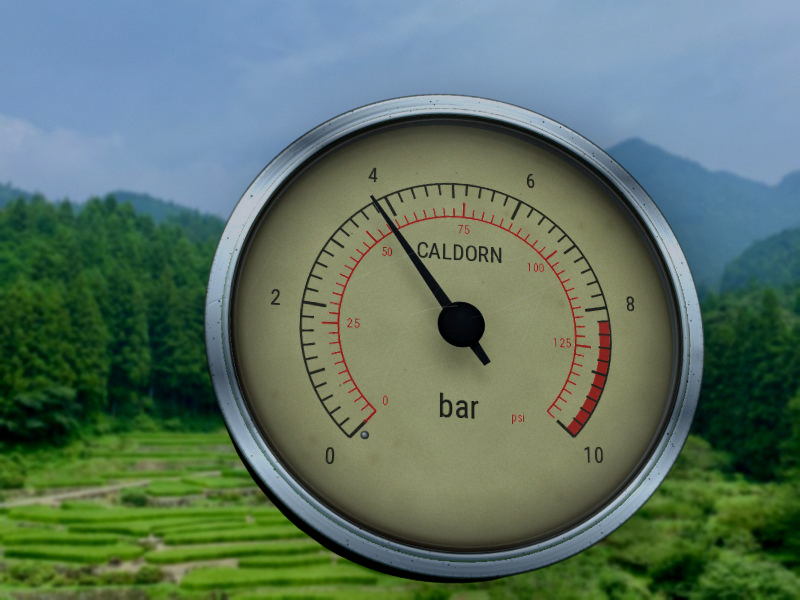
3.8 bar
